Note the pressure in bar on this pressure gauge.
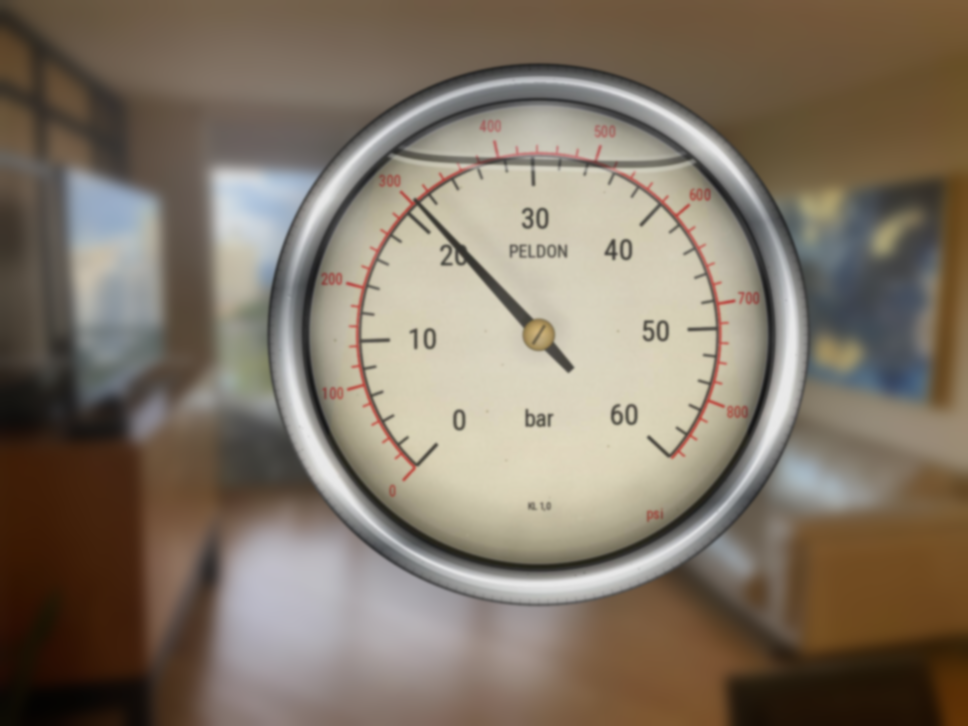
21 bar
